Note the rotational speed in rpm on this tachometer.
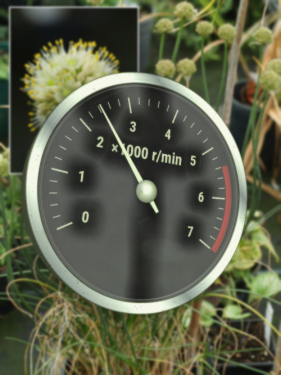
2400 rpm
